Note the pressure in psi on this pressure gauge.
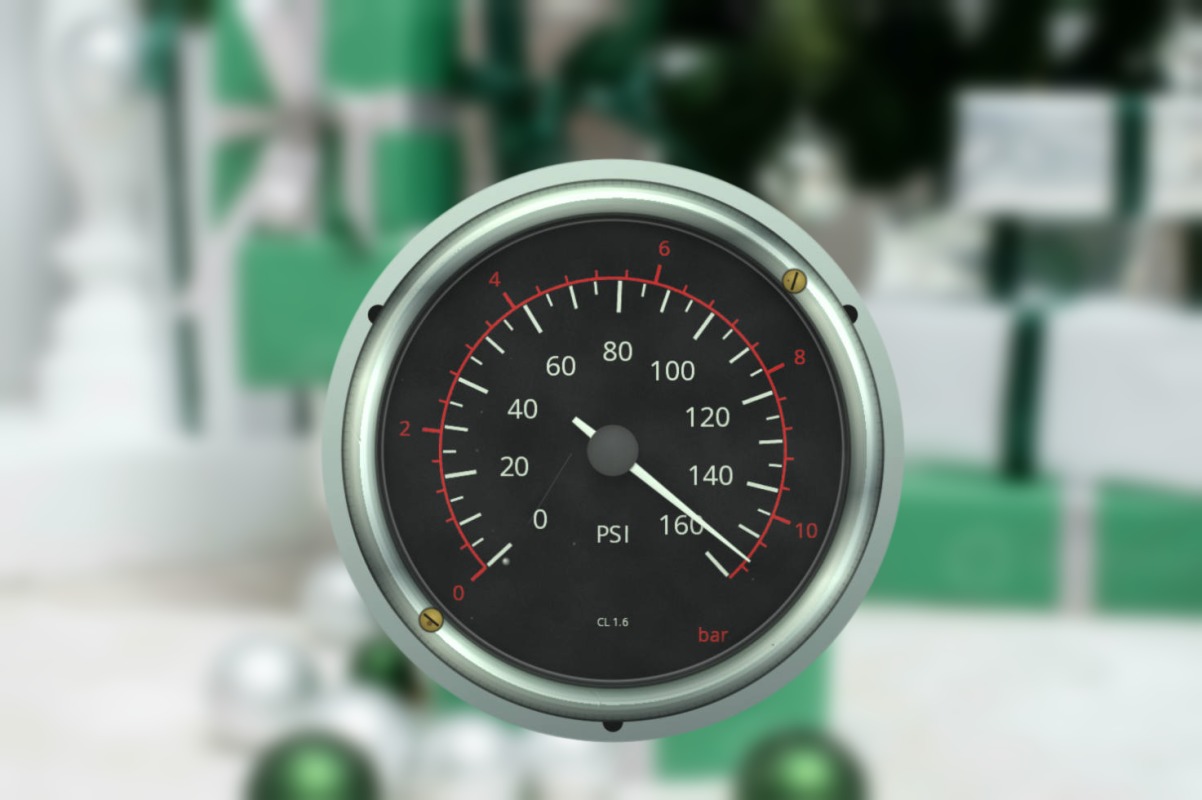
155 psi
